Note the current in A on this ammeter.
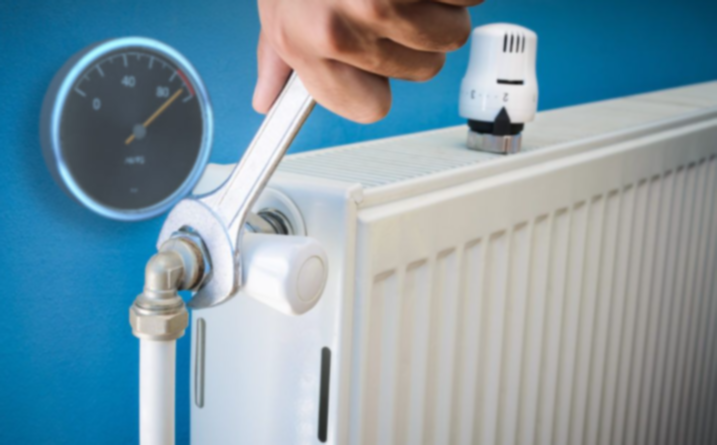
90 A
